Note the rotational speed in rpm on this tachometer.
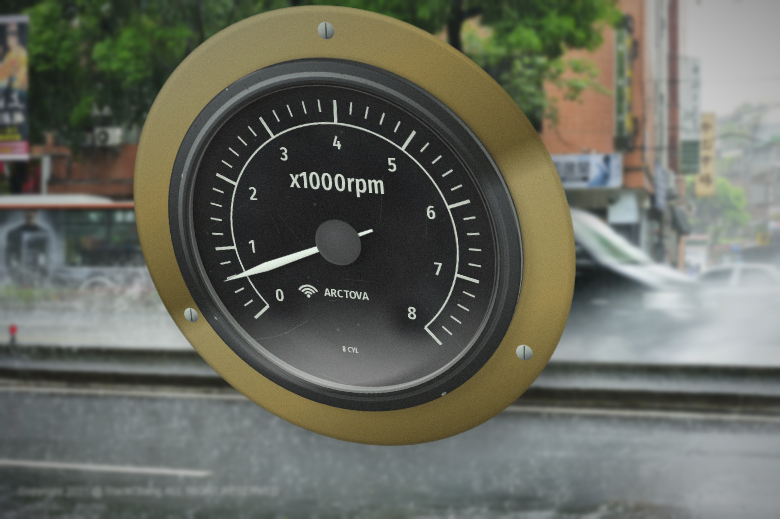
600 rpm
